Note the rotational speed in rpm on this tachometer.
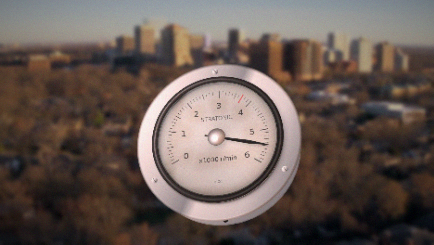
5500 rpm
